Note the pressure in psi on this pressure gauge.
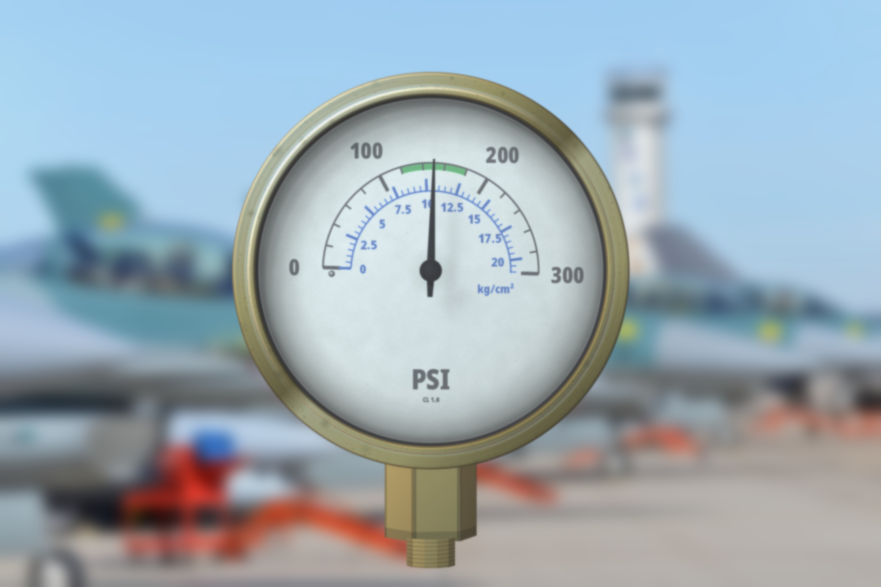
150 psi
